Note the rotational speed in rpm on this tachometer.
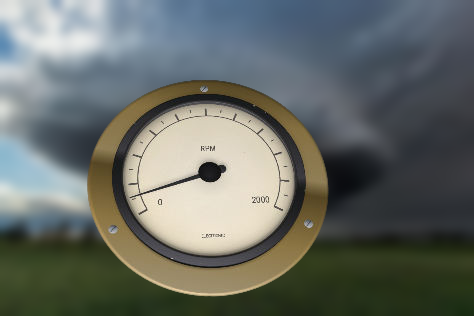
100 rpm
